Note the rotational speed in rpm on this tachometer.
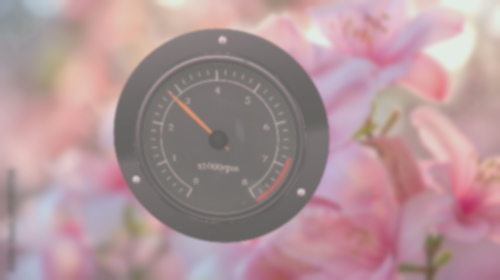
2800 rpm
